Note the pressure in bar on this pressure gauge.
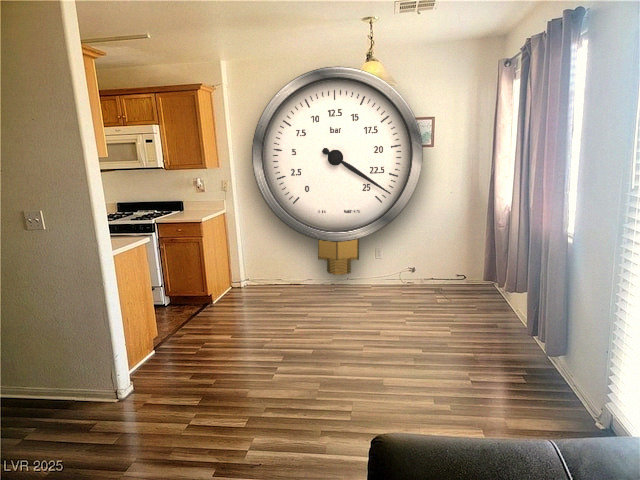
24 bar
